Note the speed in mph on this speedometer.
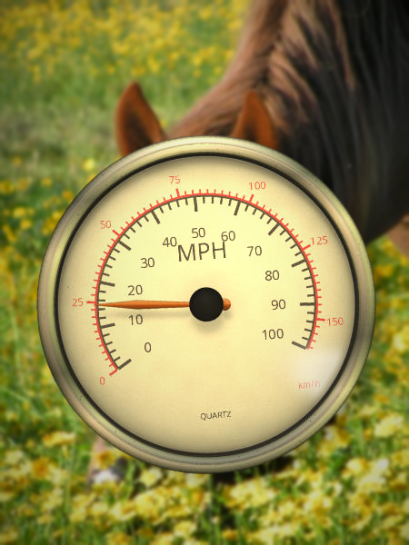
15 mph
